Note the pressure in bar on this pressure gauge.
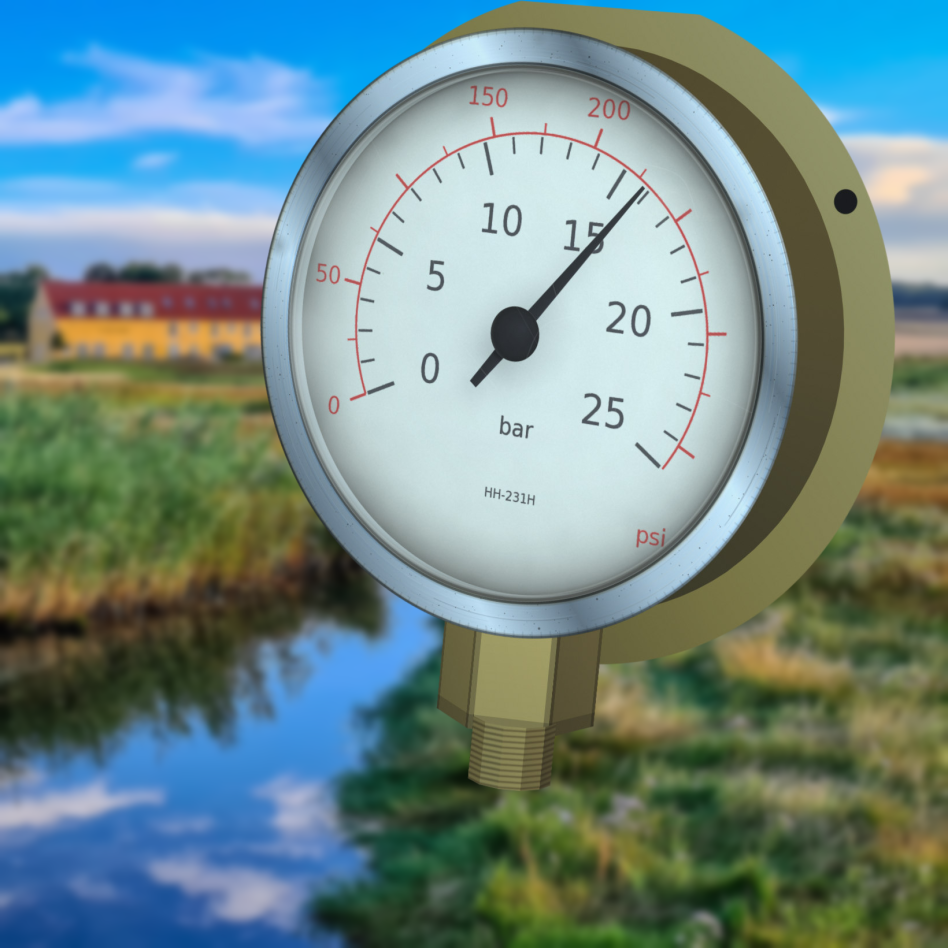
16 bar
